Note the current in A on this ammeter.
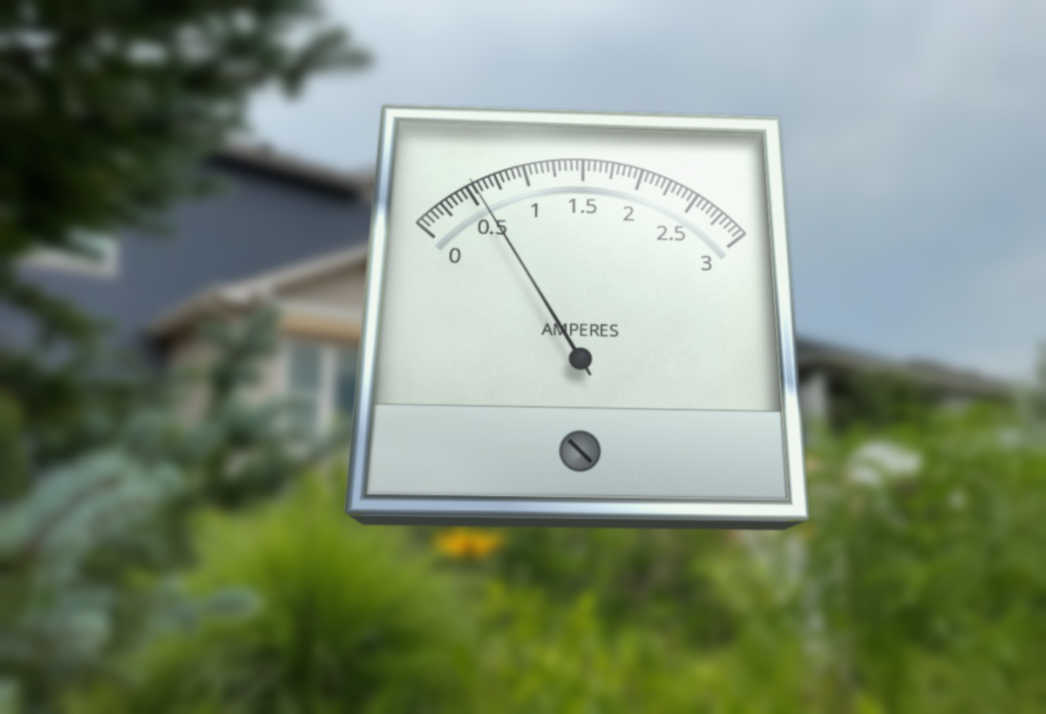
0.55 A
